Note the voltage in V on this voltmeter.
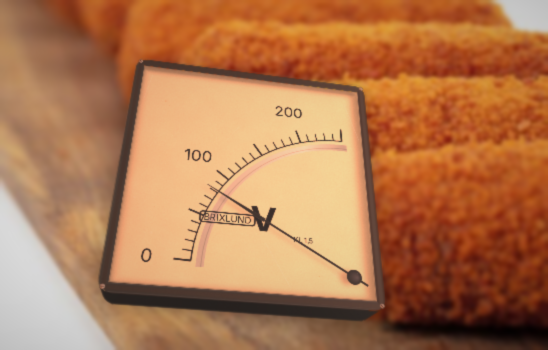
80 V
